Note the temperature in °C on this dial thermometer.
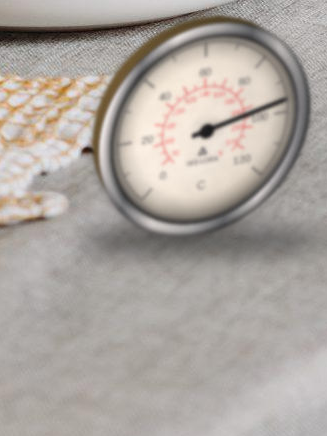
95 °C
